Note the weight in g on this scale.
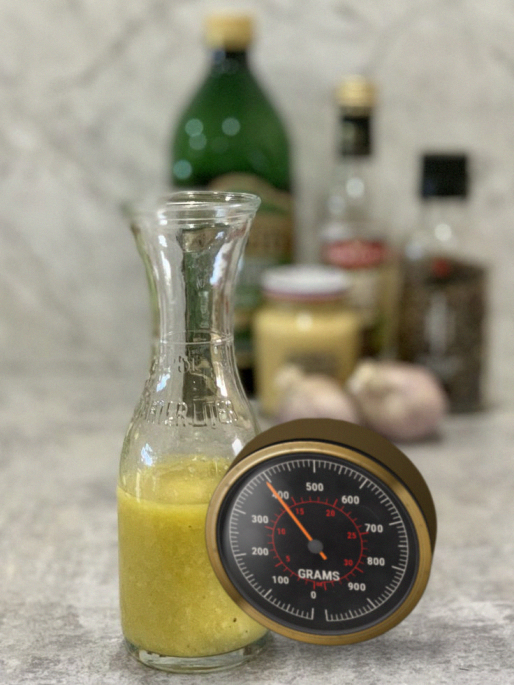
400 g
